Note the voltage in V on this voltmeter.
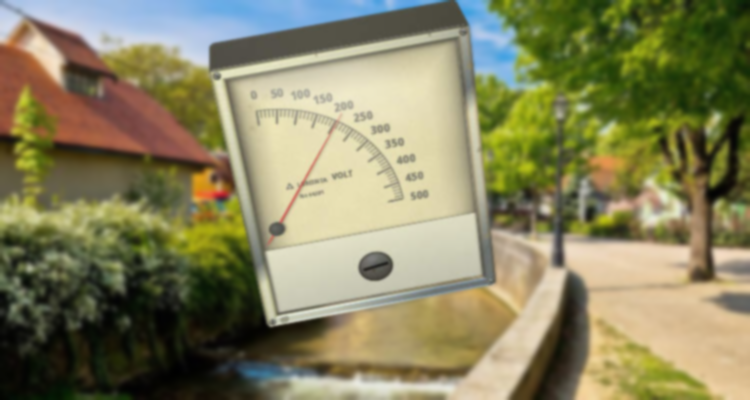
200 V
